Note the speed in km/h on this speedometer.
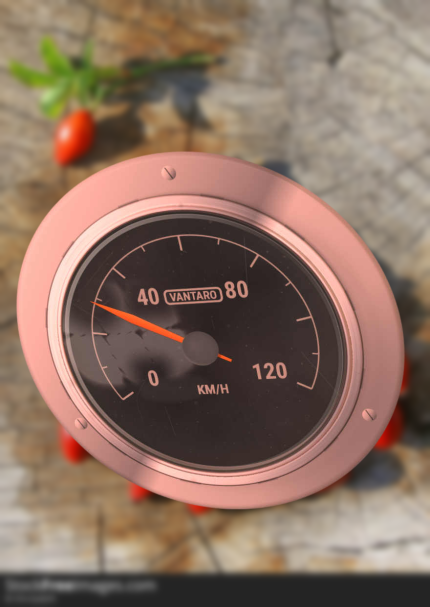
30 km/h
